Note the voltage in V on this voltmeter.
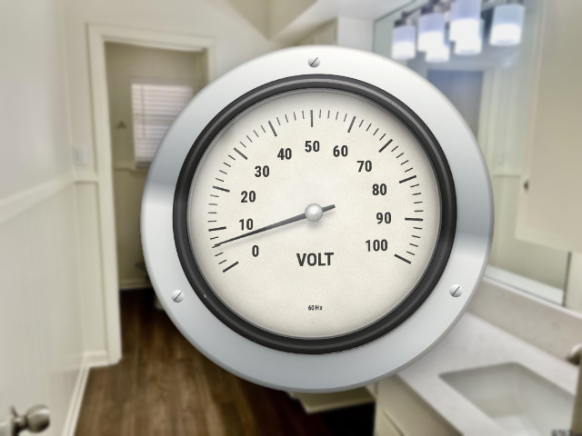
6 V
